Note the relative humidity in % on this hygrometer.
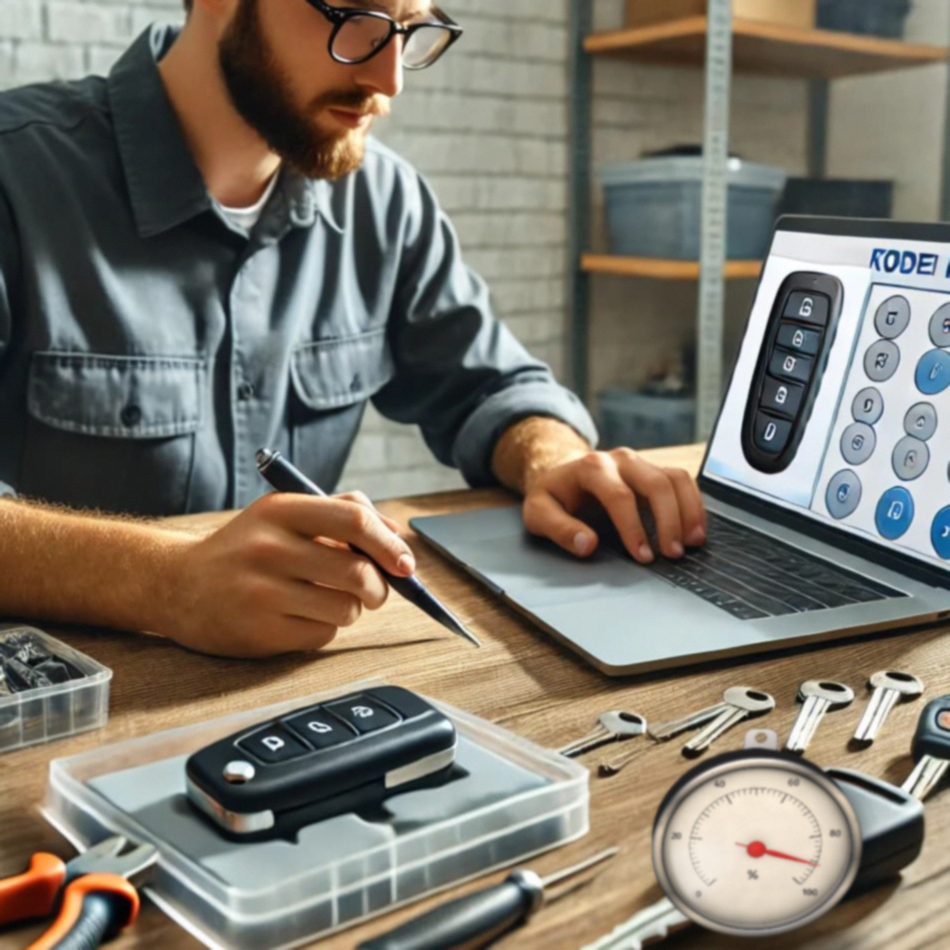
90 %
